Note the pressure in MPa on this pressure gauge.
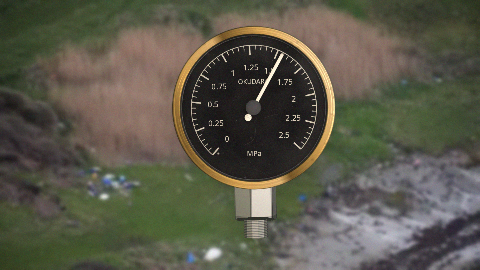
1.55 MPa
